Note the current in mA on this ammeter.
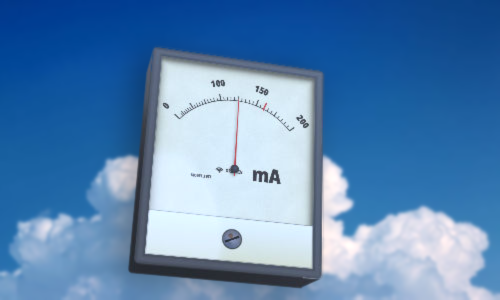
125 mA
